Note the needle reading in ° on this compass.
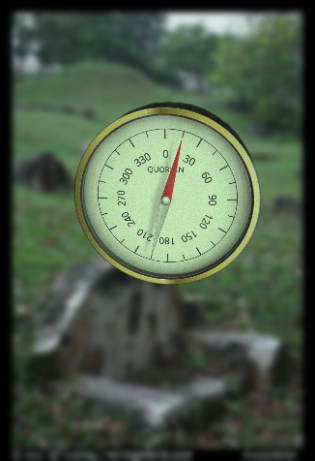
15 °
